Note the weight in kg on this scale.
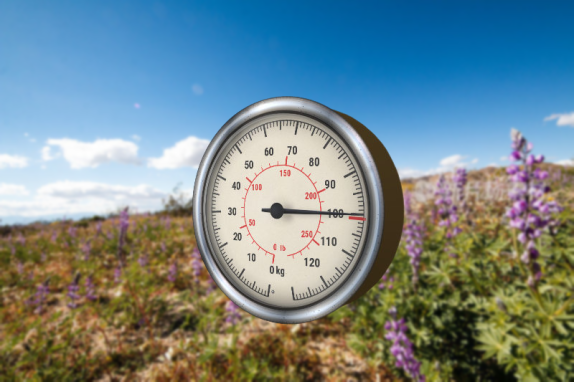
100 kg
